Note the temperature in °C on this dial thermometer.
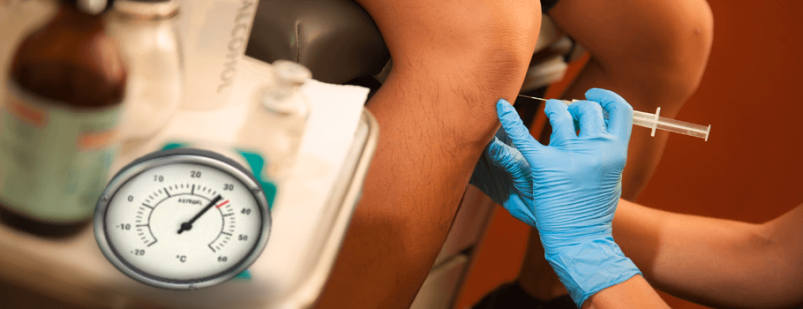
30 °C
